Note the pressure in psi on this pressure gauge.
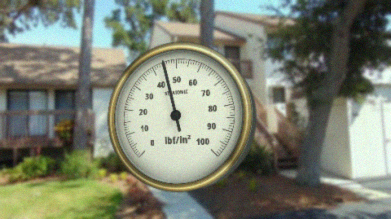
45 psi
